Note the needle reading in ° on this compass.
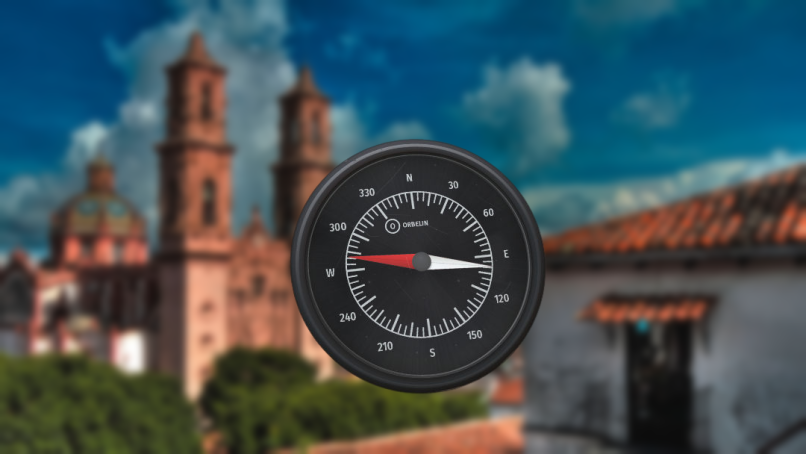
280 °
